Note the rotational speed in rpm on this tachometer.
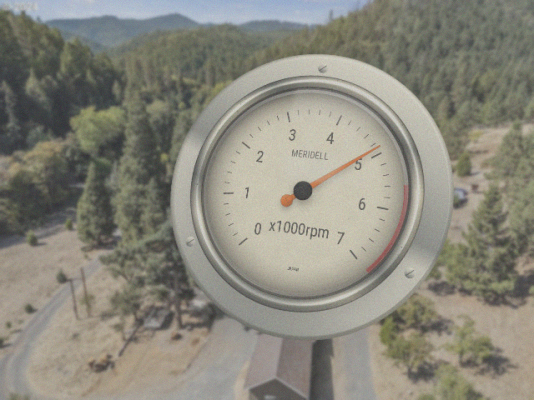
4900 rpm
